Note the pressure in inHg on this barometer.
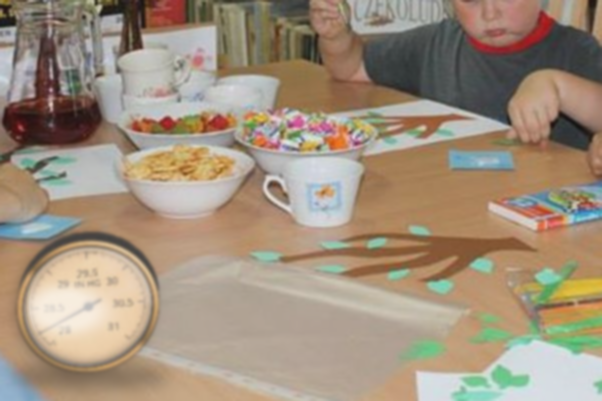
28.2 inHg
